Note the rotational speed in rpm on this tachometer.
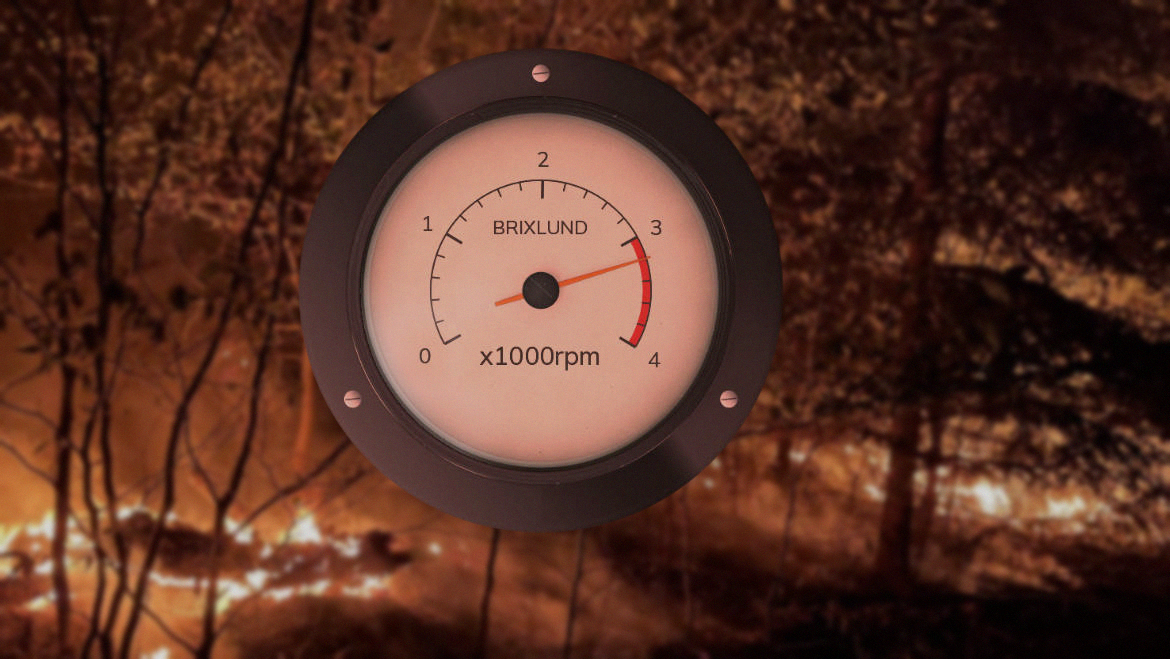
3200 rpm
